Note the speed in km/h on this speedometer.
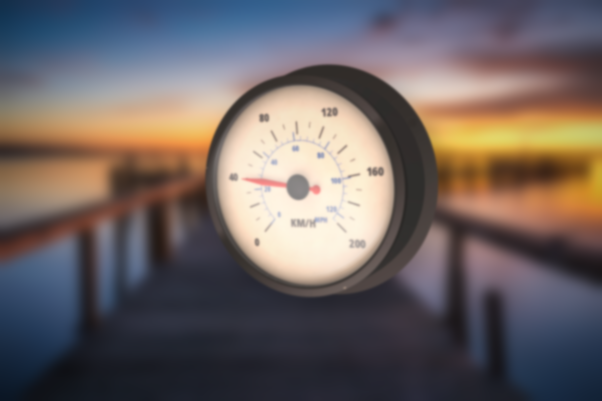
40 km/h
